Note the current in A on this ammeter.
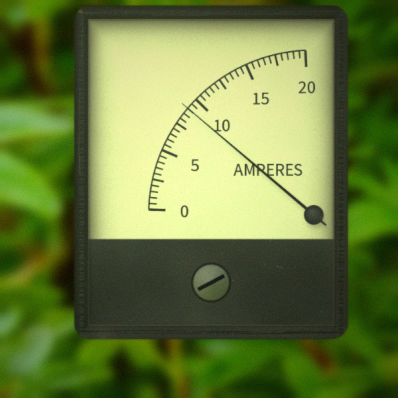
9 A
